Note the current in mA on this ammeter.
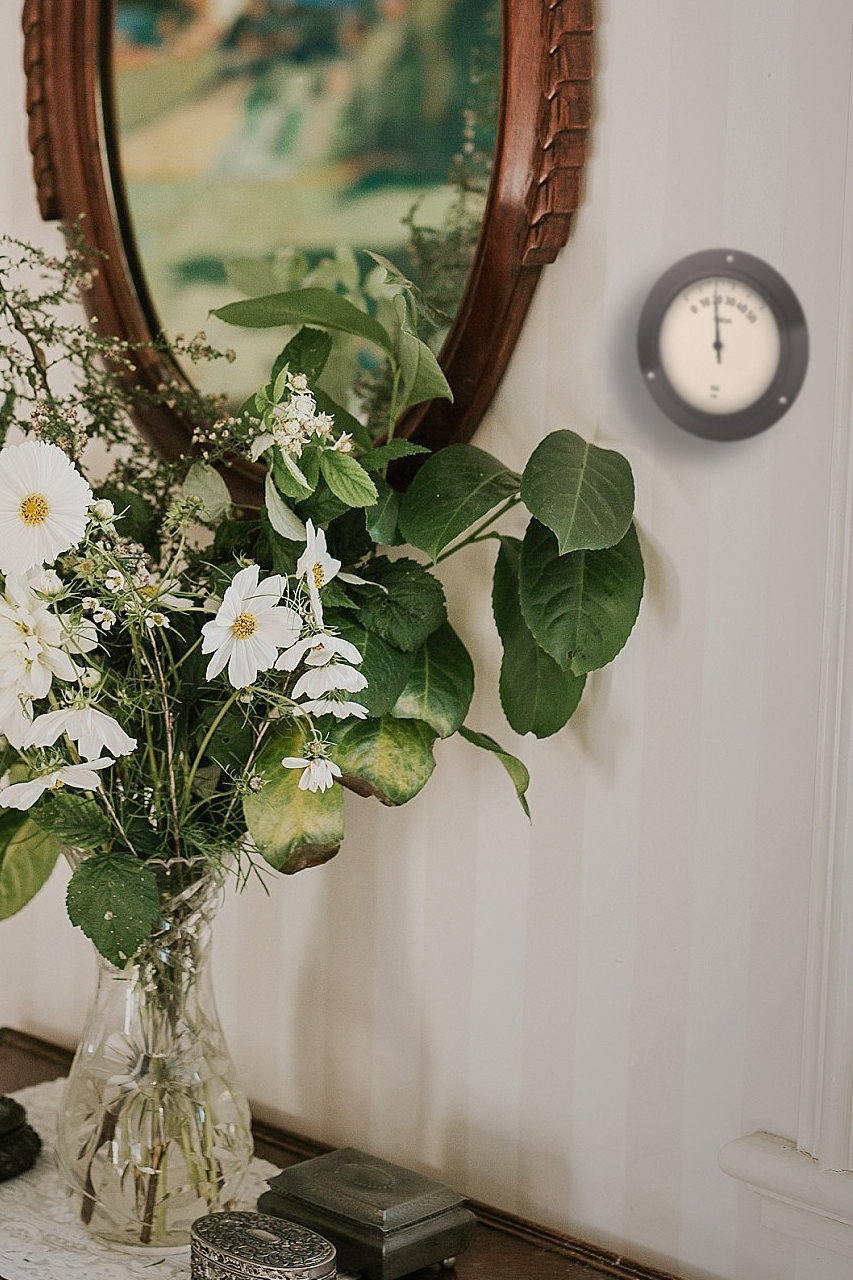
20 mA
